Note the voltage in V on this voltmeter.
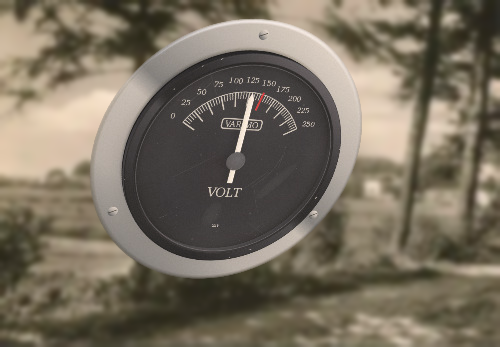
125 V
